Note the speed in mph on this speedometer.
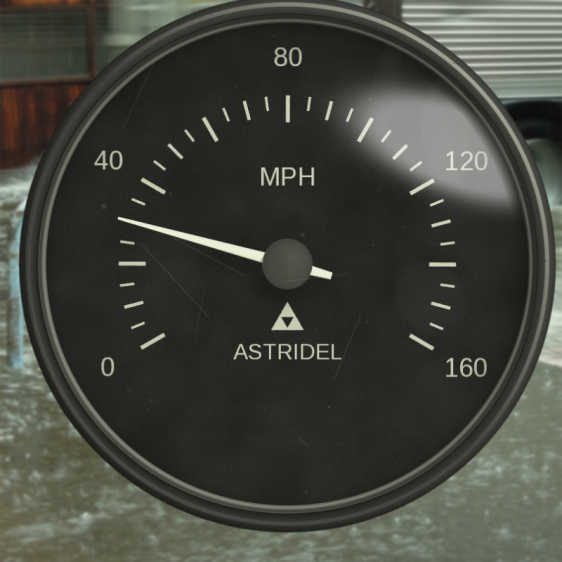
30 mph
